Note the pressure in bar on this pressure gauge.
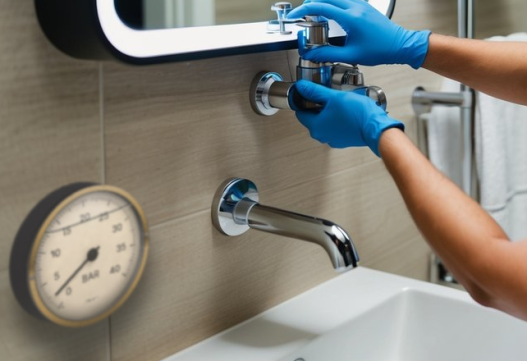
2.5 bar
